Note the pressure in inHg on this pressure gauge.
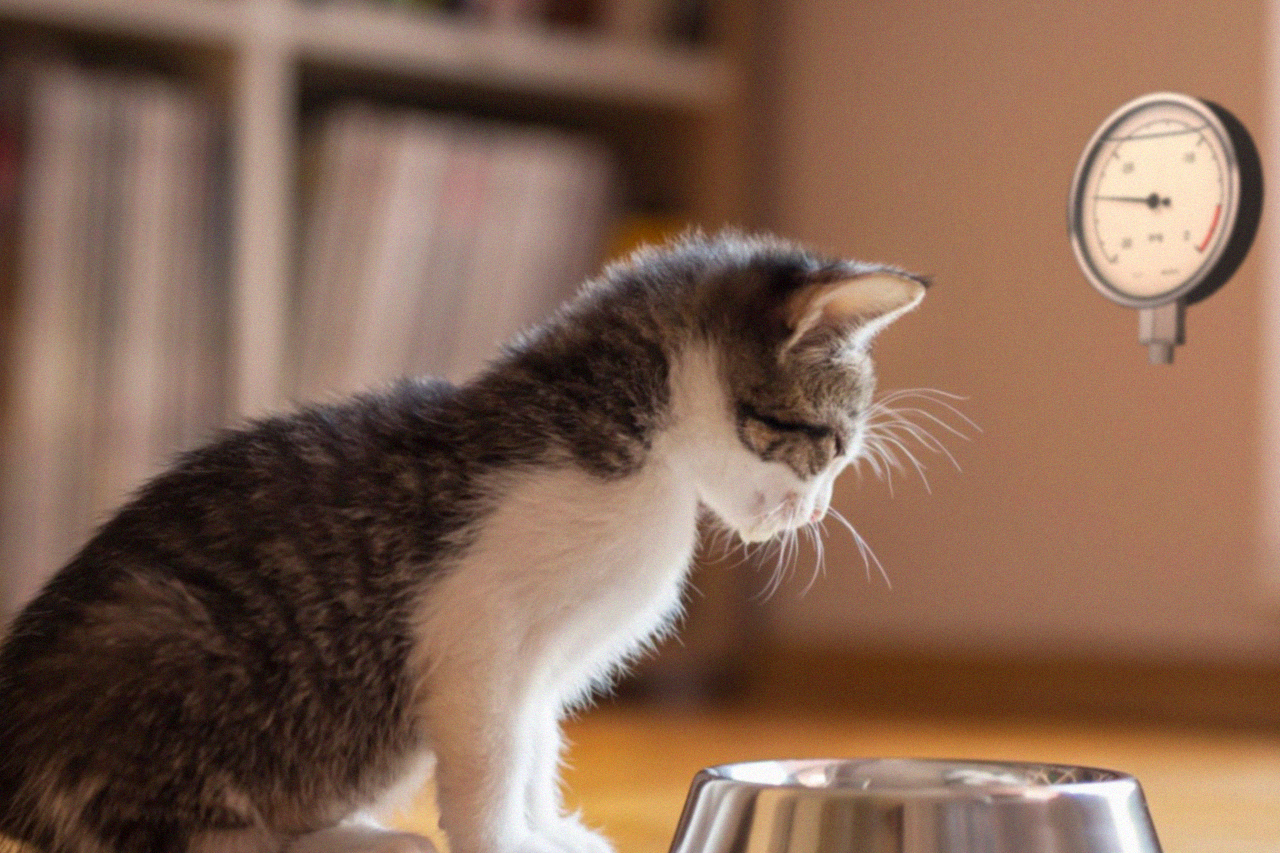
-24 inHg
